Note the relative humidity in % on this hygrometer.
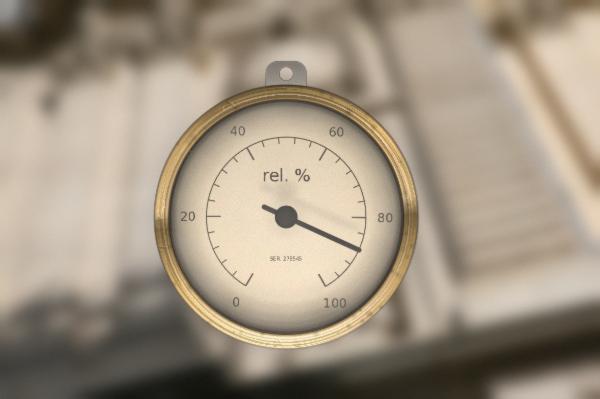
88 %
